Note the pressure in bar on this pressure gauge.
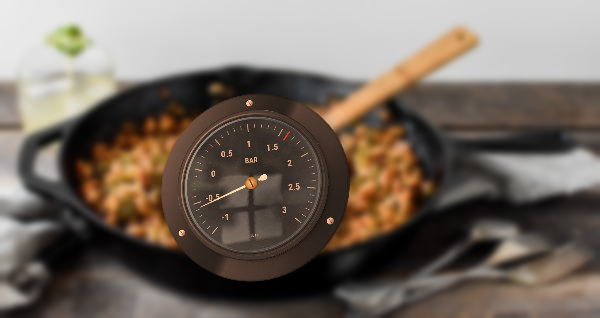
-0.6 bar
